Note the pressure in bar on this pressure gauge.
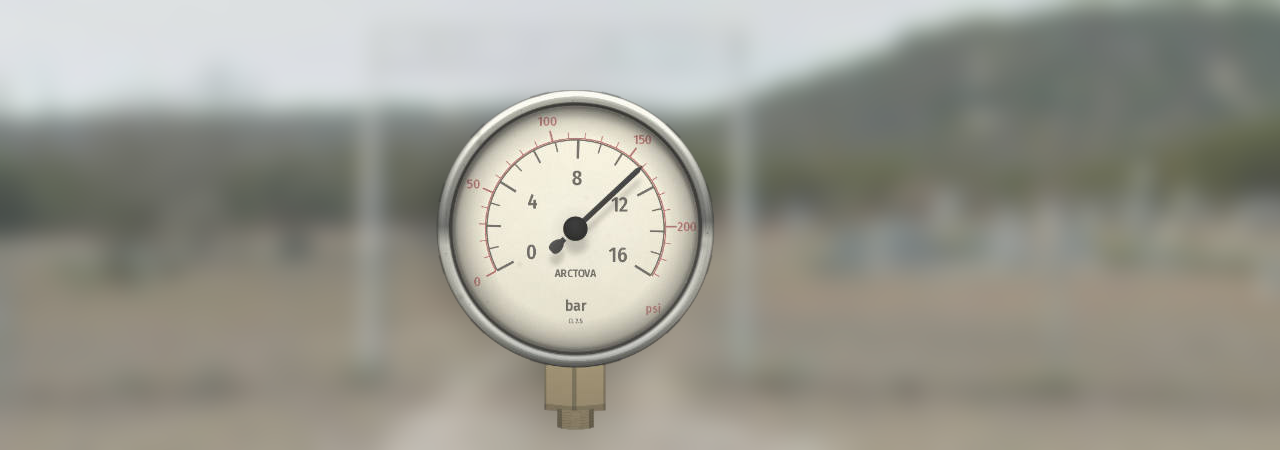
11 bar
